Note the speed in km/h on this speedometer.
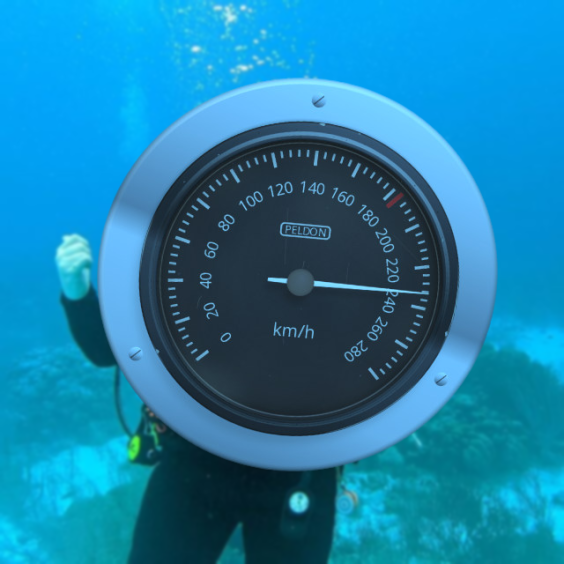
232 km/h
